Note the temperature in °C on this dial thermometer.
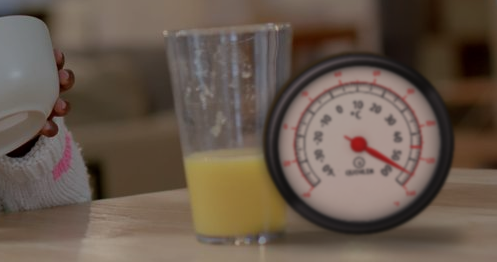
55 °C
